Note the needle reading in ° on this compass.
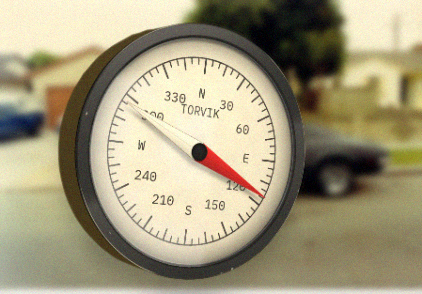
115 °
